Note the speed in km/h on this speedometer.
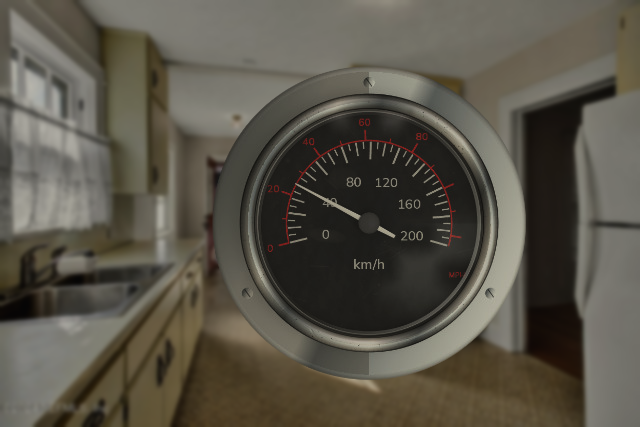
40 km/h
